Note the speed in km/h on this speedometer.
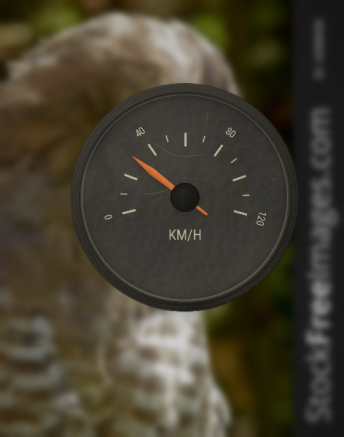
30 km/h
